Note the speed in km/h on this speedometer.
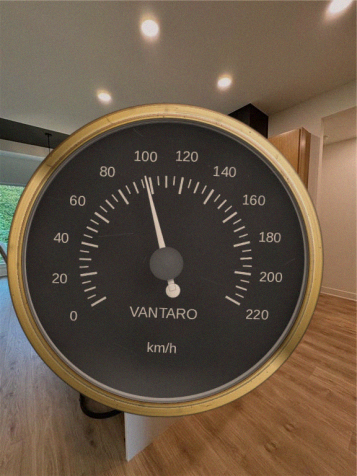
97.5 km/h
